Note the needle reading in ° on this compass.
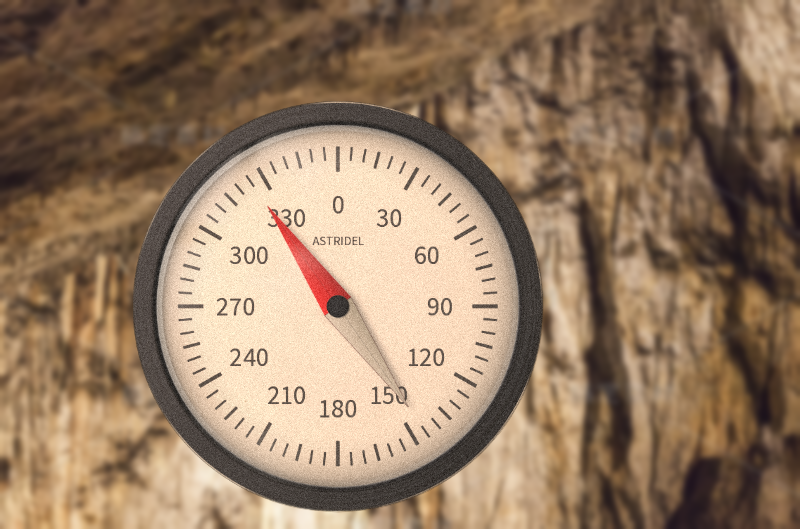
325 °
